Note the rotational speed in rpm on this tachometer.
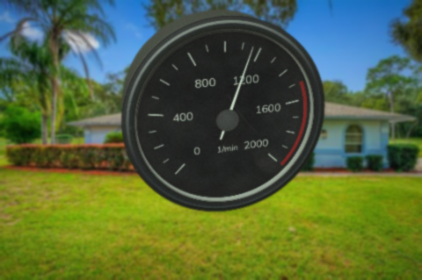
1150 rpm
